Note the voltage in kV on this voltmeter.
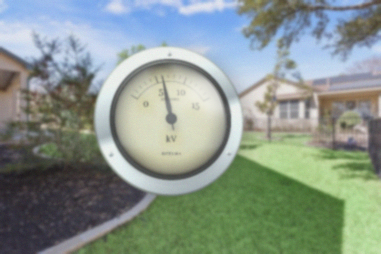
6 kV
